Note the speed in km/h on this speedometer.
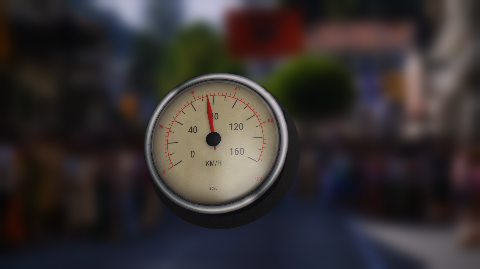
75 km/h
